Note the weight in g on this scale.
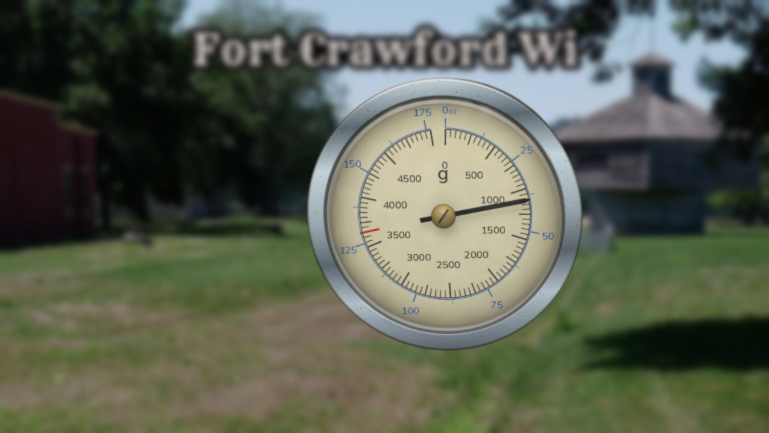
1100 g
